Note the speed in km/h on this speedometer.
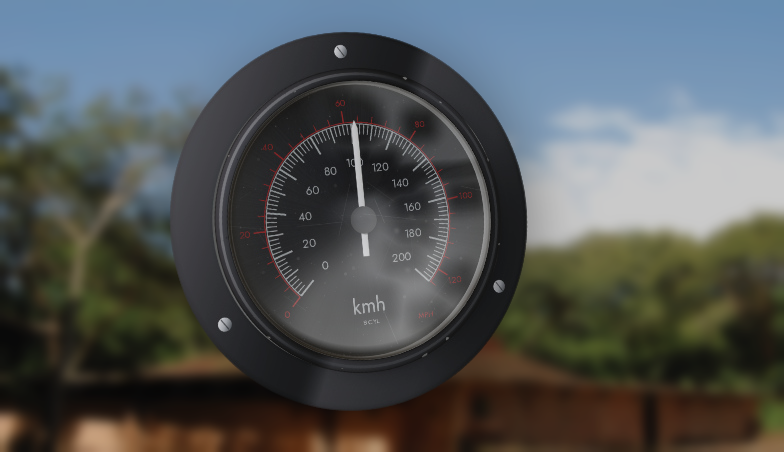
100 km/h
